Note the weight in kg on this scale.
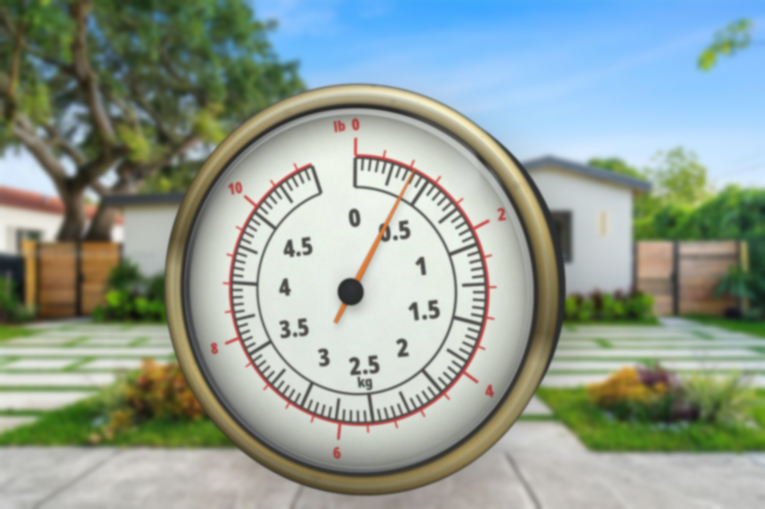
0.4 kg
